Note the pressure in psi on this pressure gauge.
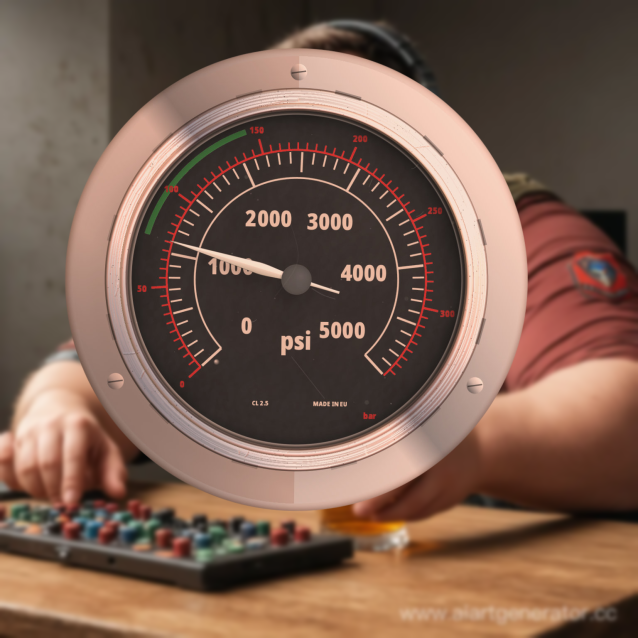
1100 psi
